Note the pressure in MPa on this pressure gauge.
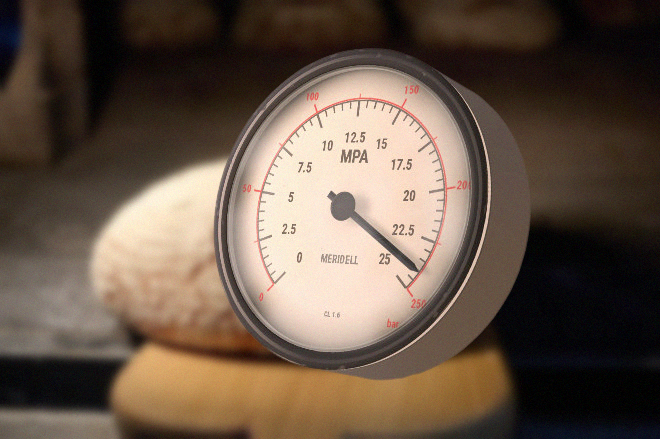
24 MPa
